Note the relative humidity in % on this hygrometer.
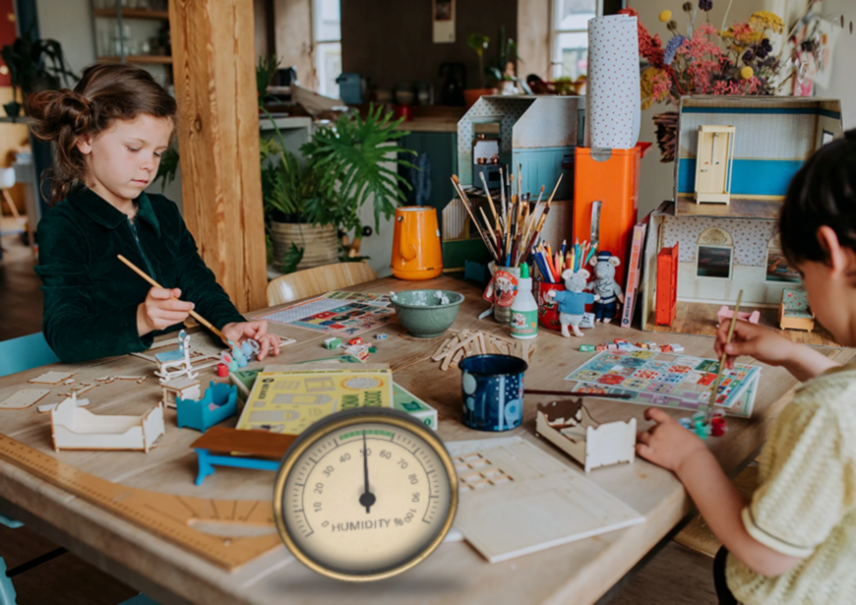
50 %
